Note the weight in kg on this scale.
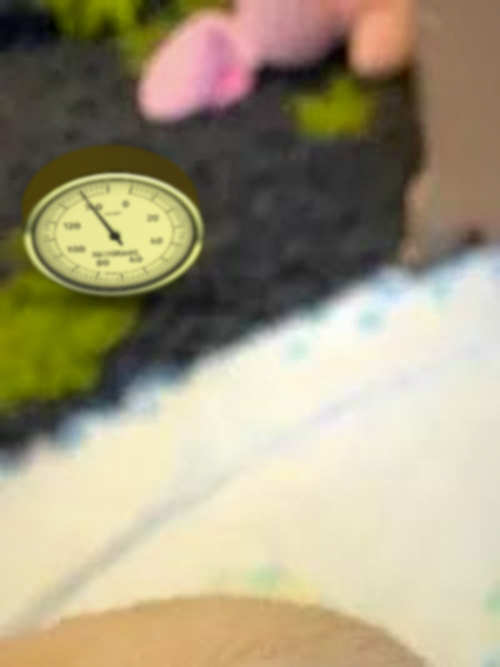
140 kg
